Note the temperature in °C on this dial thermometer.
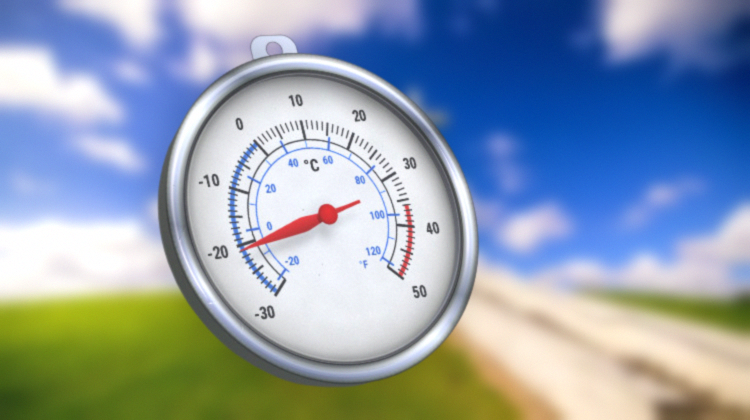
-21 °C
